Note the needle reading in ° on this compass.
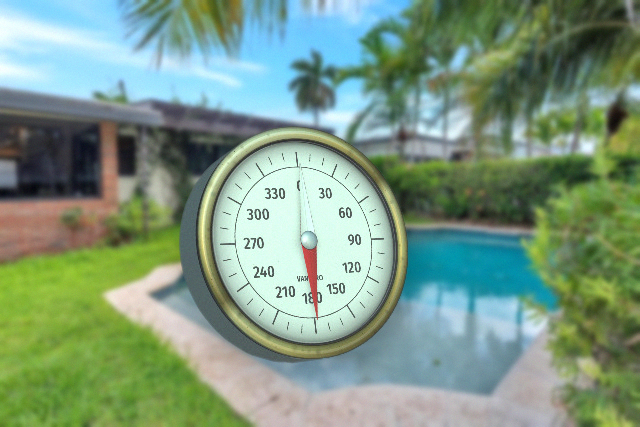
180 °
